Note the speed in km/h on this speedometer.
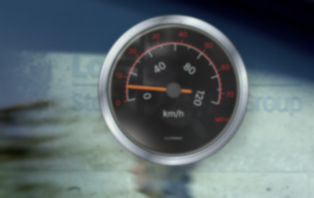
10 km/h
